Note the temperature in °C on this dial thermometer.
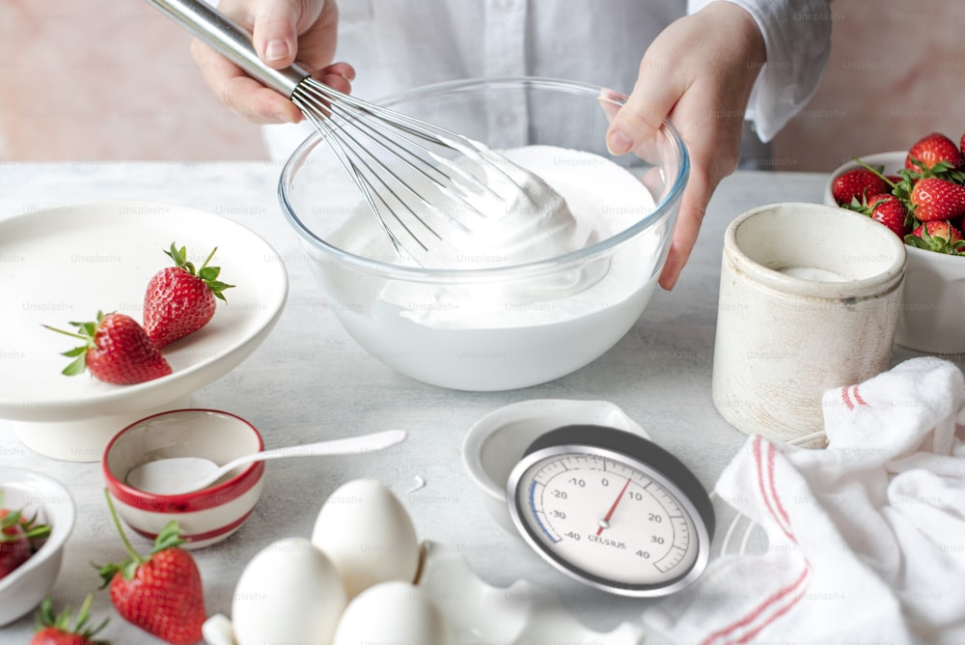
6 °C
